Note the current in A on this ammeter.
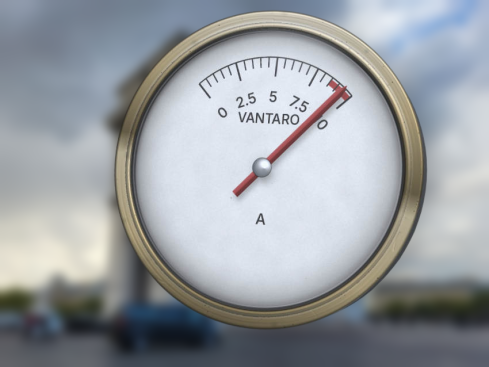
9.5 A
